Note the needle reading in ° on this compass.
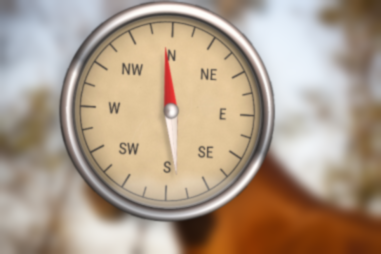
352.5 °
